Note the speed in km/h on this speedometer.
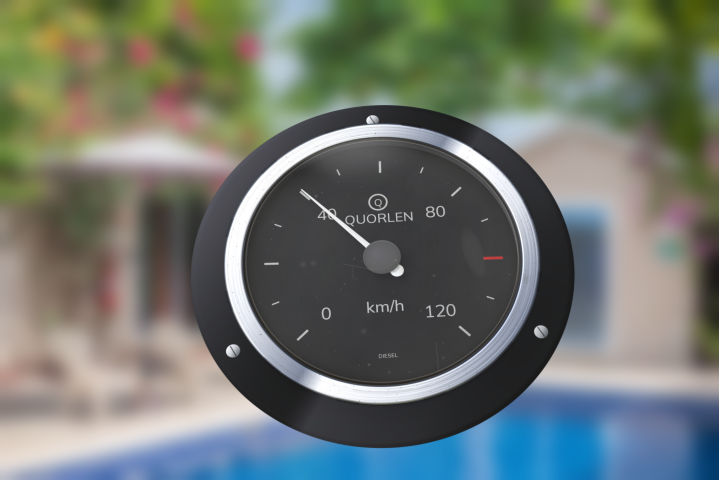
40 km/h
